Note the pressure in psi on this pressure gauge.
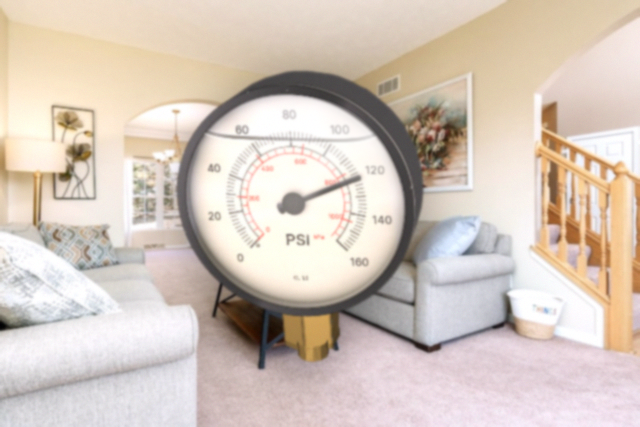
120 psi
